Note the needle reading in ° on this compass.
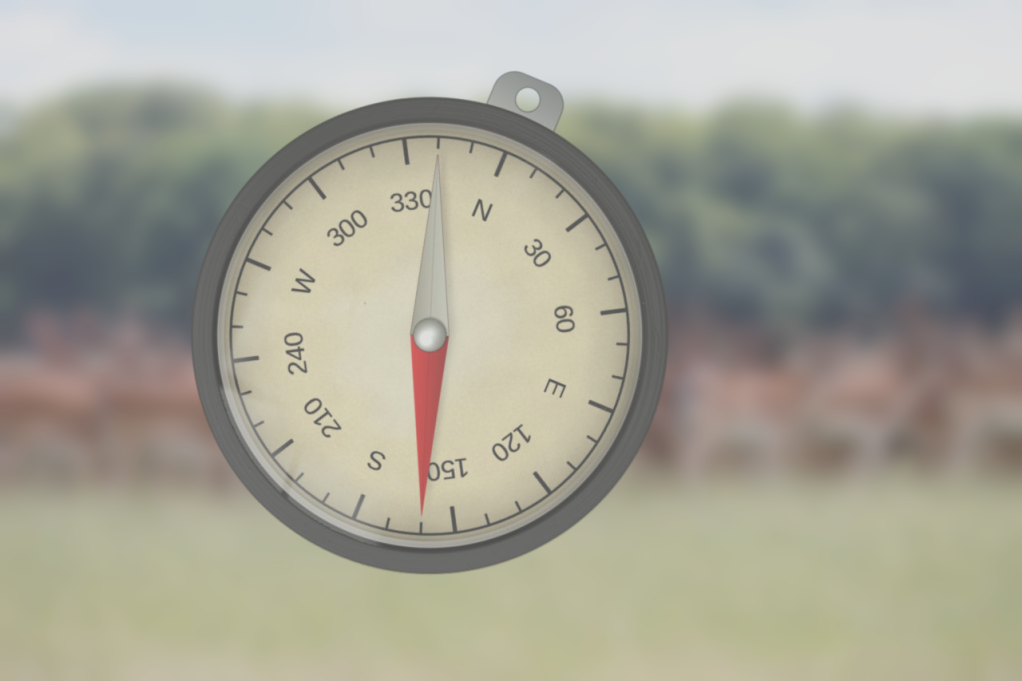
160 °
